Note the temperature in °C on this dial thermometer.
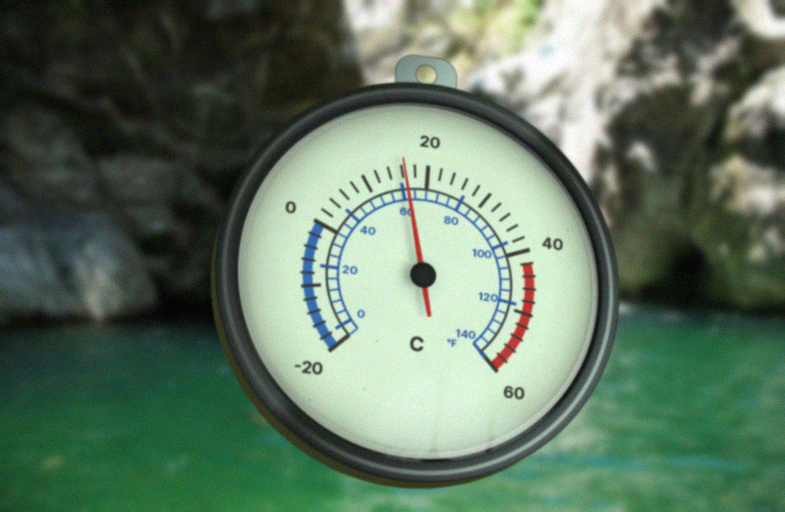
16 °C
